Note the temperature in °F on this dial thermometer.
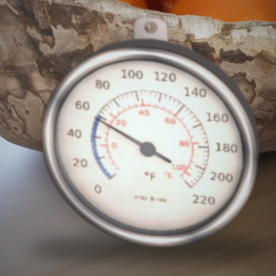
60 °F
